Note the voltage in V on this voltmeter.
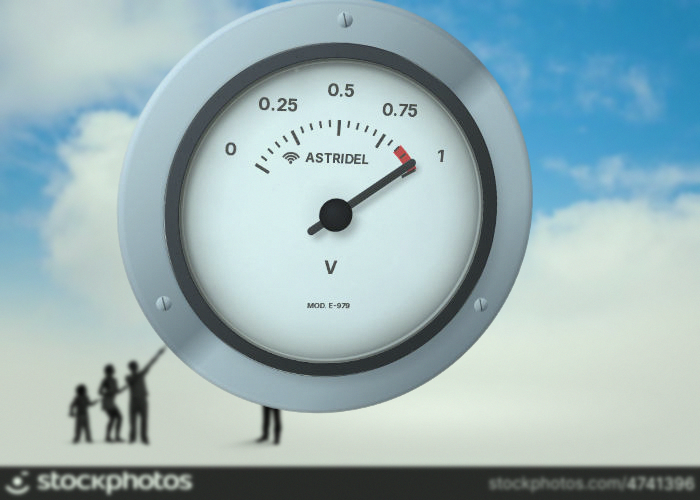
0.95 V
